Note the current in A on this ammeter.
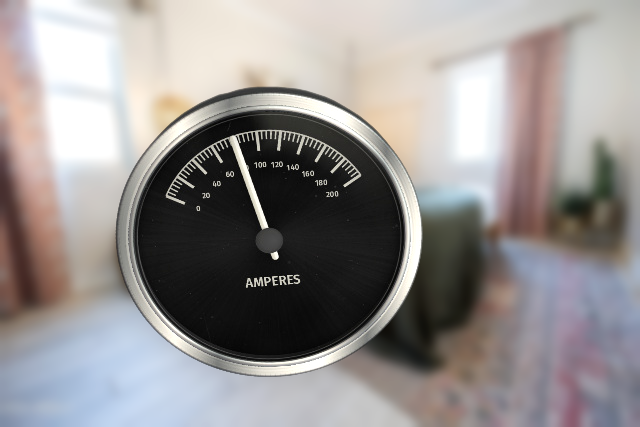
80 A
